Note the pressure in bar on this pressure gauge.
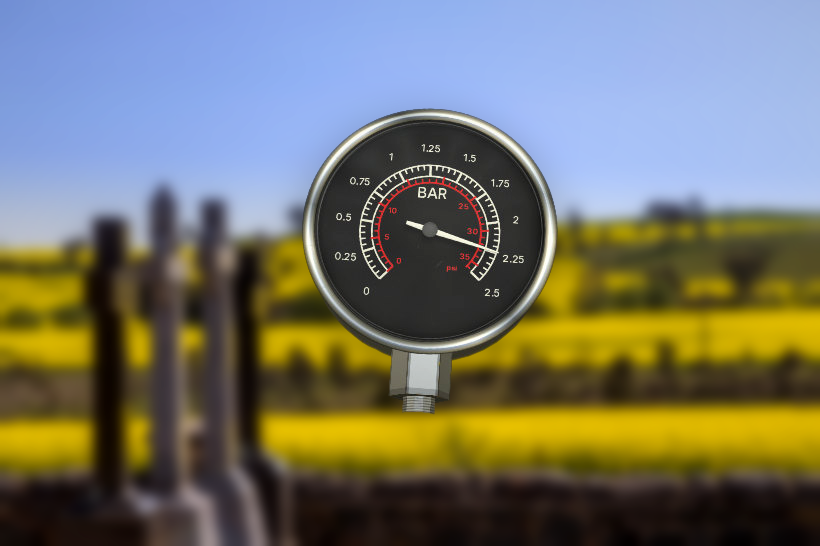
2.25 bar
